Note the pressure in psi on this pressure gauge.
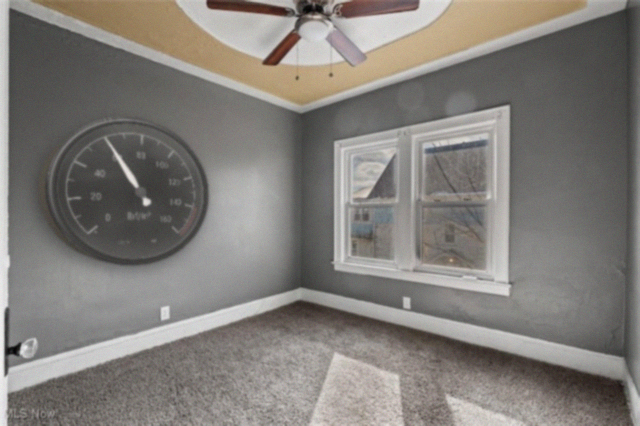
60 psi
